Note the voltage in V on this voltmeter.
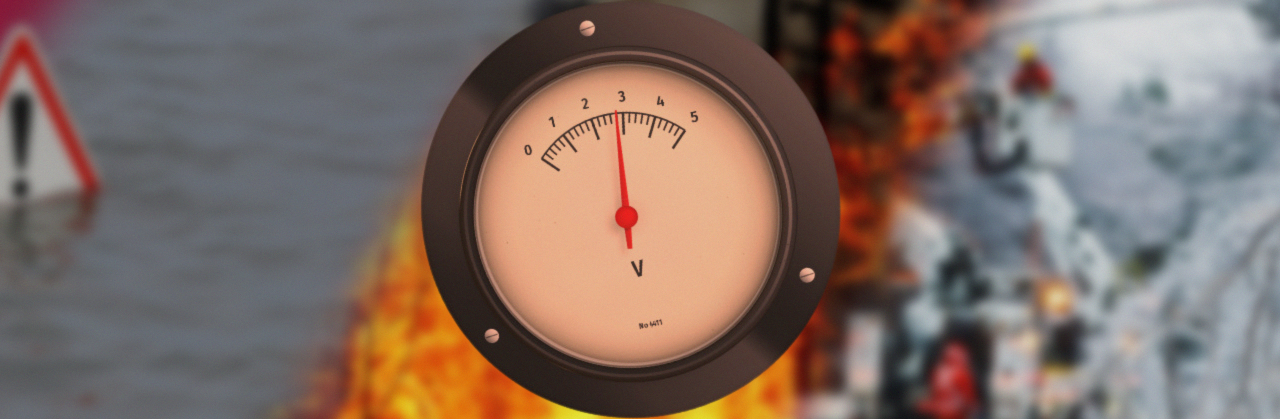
2.8 V
